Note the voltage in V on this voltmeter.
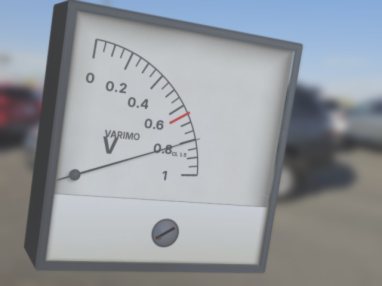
0.8 V
